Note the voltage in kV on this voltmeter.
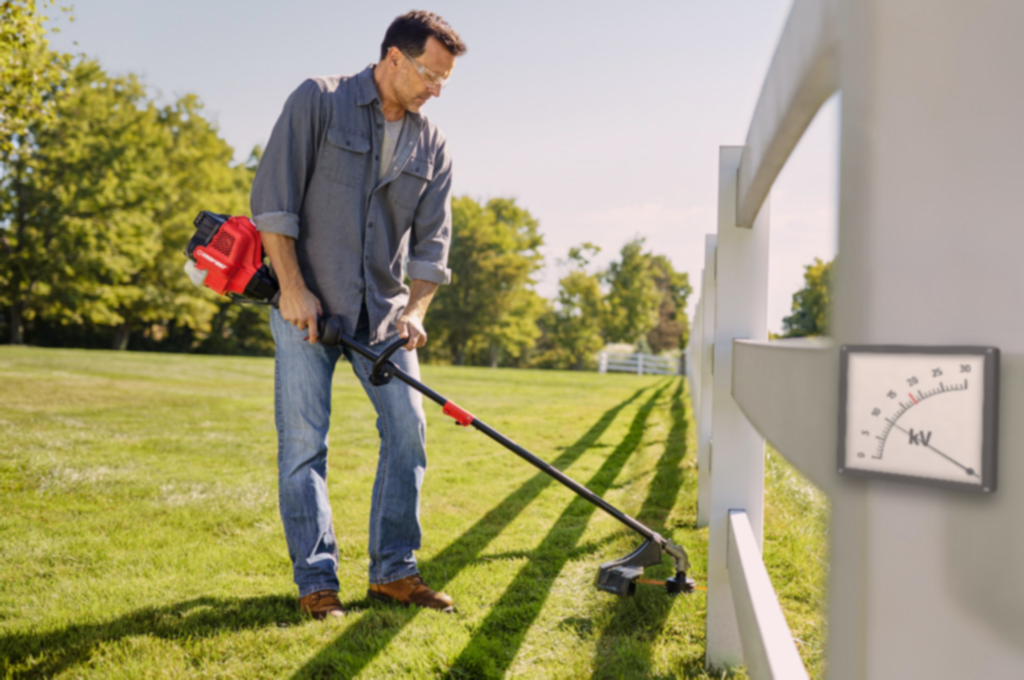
10 kV
